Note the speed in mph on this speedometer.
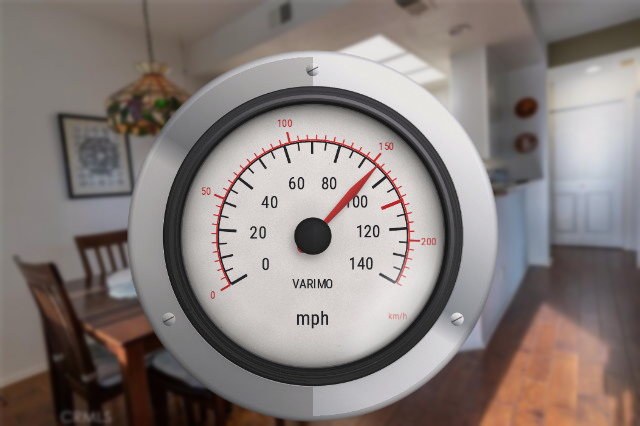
95 mph
